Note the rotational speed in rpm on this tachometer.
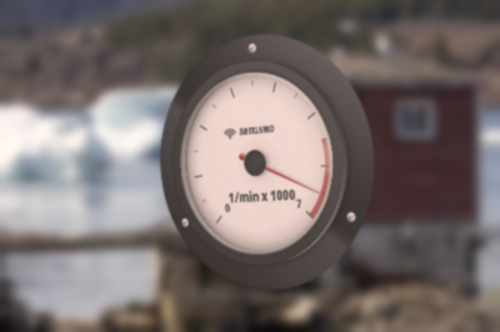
6500 rpm
